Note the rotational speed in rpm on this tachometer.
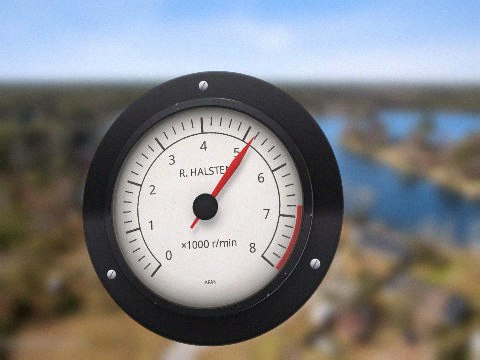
5200 rpm
